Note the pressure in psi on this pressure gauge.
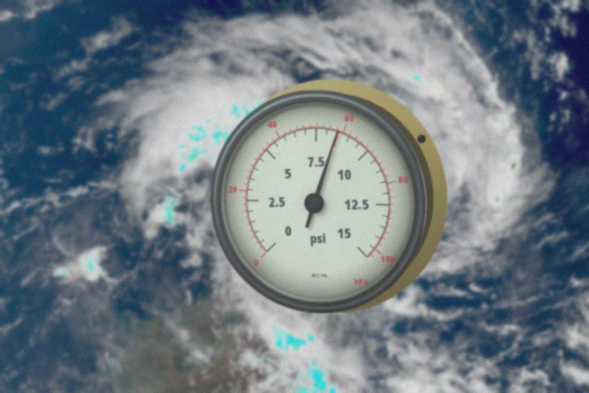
8.5 psi
